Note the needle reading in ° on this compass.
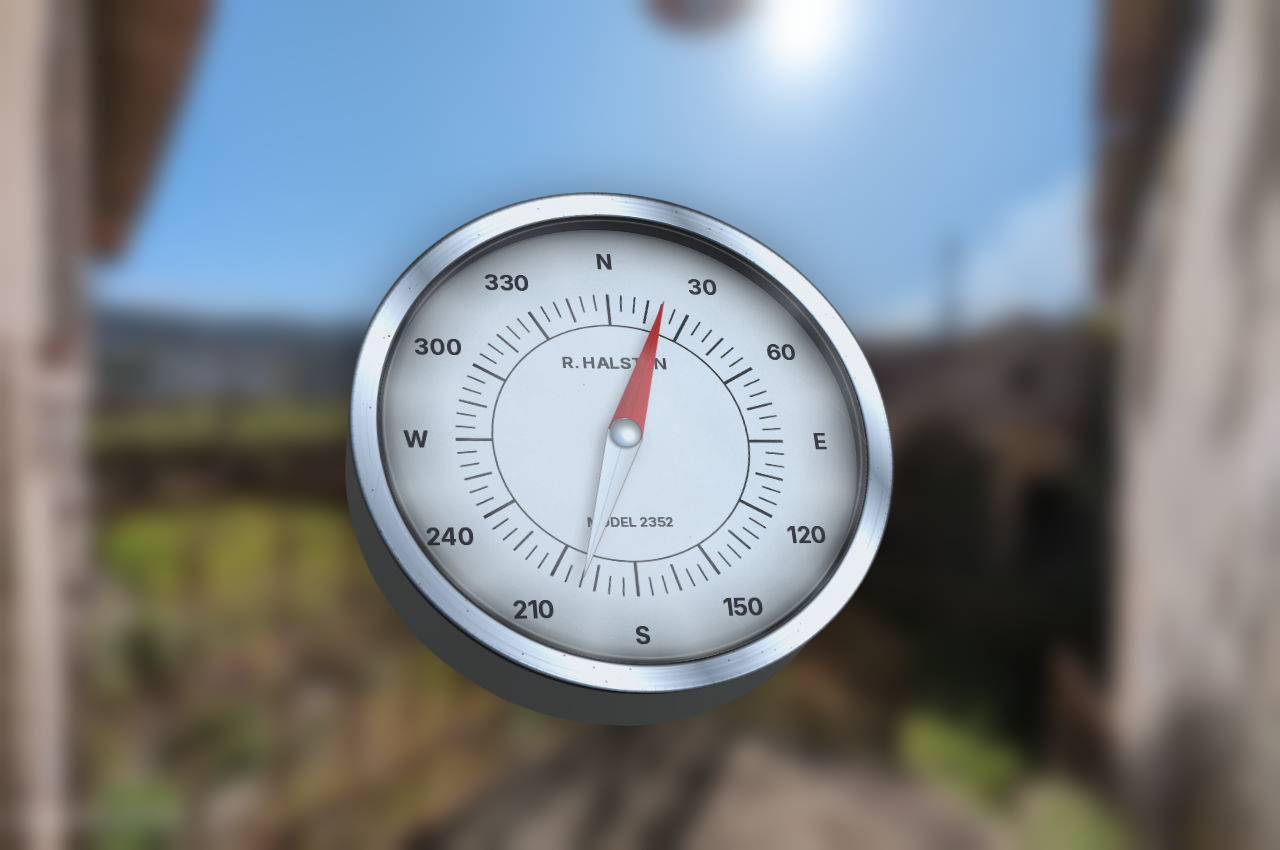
20 °
